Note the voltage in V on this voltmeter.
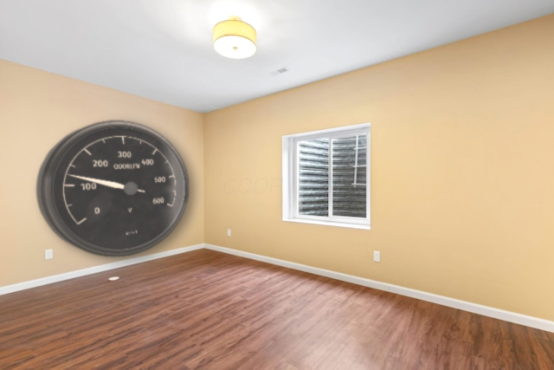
125 V
